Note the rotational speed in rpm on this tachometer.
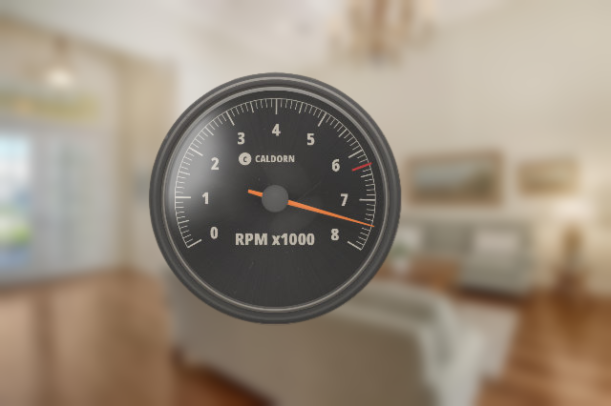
7500 rpm
